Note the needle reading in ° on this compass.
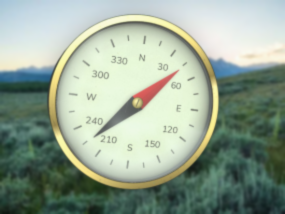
45 °
